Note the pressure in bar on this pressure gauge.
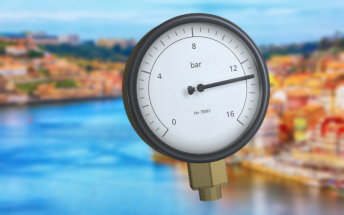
13 bar
